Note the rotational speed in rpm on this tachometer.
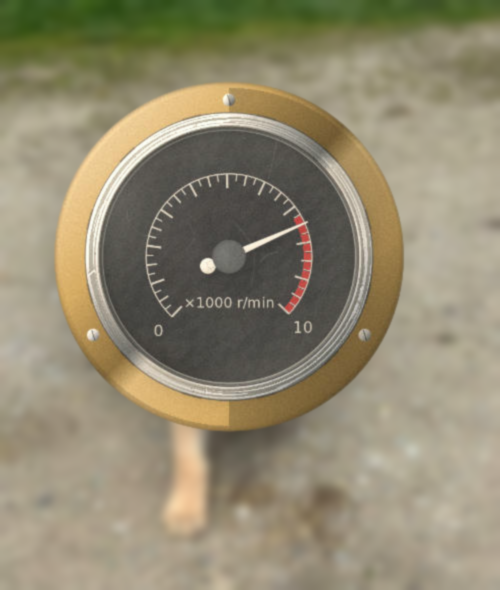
7500 rpm
